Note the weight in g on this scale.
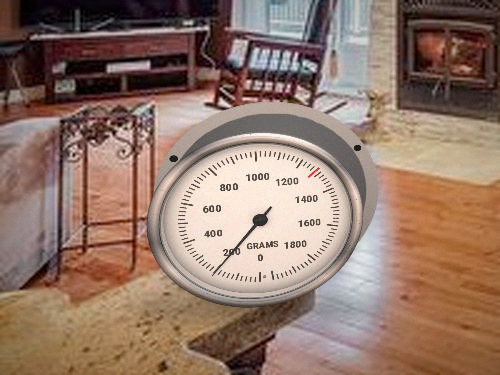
200 g
